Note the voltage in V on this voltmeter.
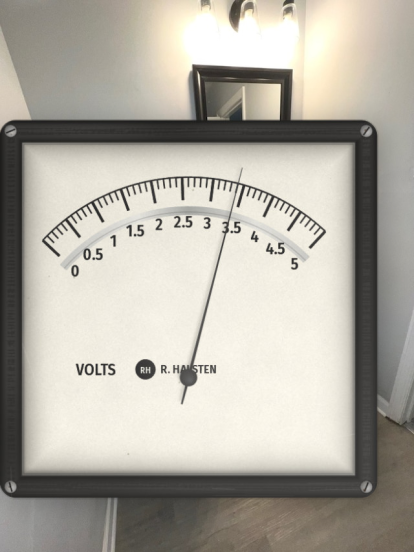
3.4 V
